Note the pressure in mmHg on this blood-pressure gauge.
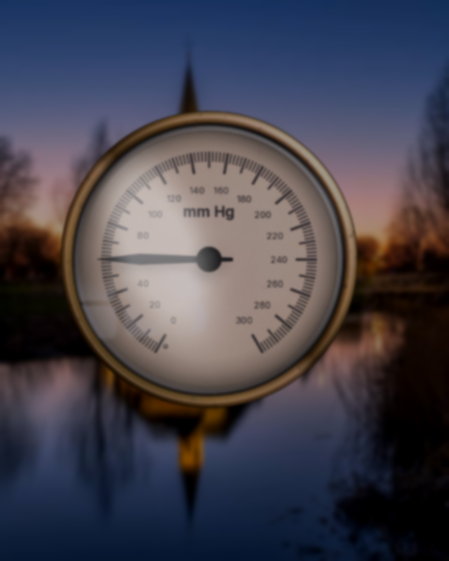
60 mmHg
